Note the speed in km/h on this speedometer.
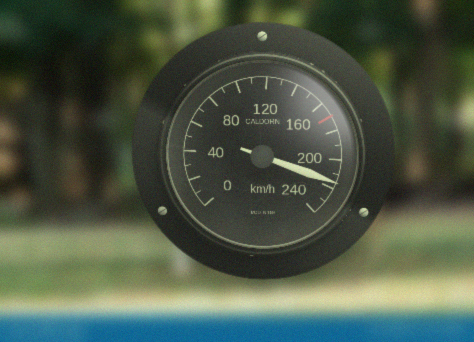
215 km/h
